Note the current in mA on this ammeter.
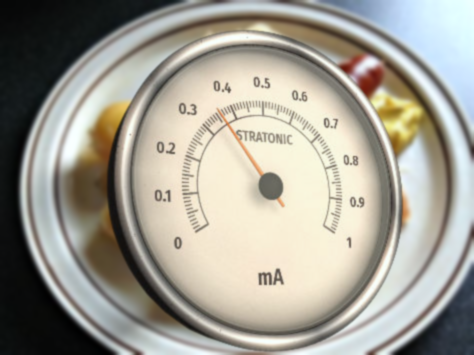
0.35 mA
